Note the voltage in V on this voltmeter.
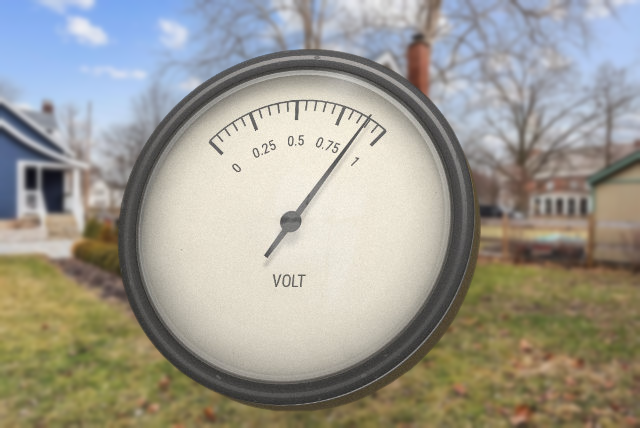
0.9 V
